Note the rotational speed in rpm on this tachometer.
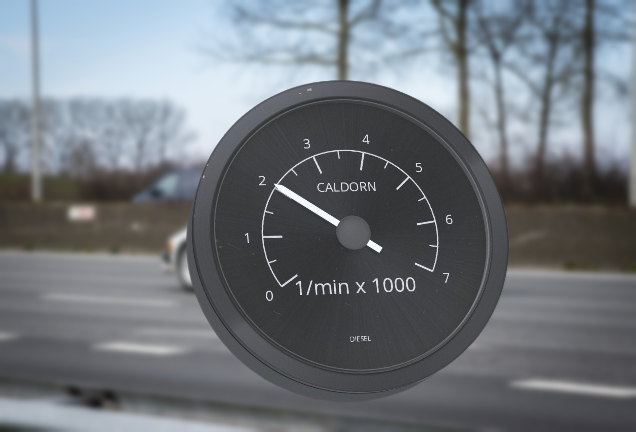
2000 rpm
